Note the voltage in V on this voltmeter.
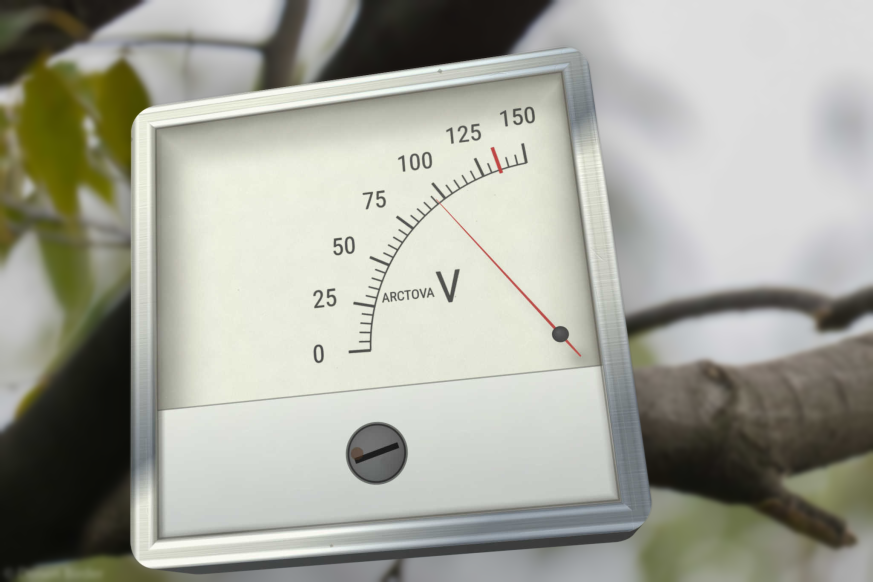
95 V
